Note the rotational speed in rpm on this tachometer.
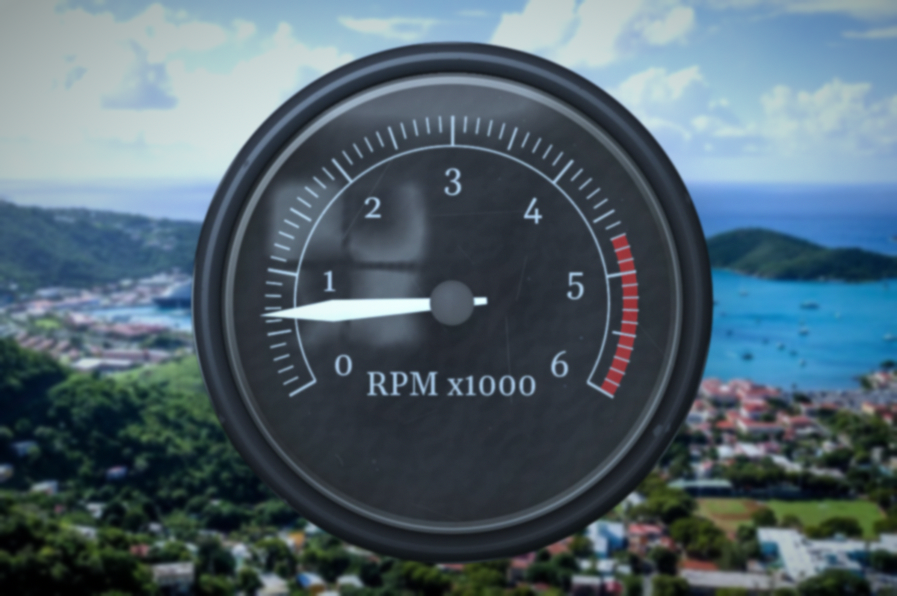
650 rpm
